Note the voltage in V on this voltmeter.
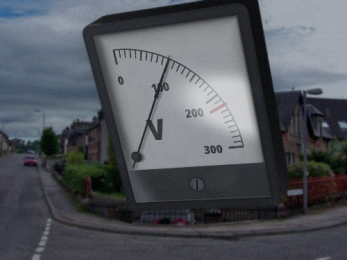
100 V
